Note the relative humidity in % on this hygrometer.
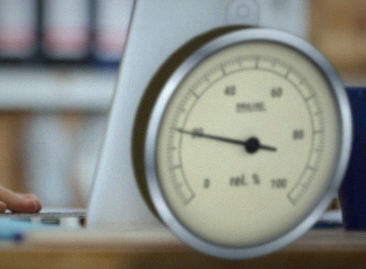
20 %
